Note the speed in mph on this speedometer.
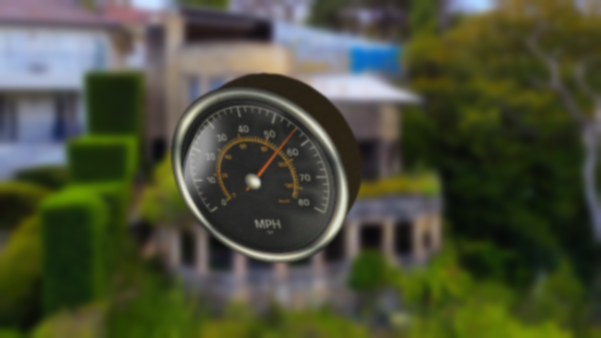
56 mph
